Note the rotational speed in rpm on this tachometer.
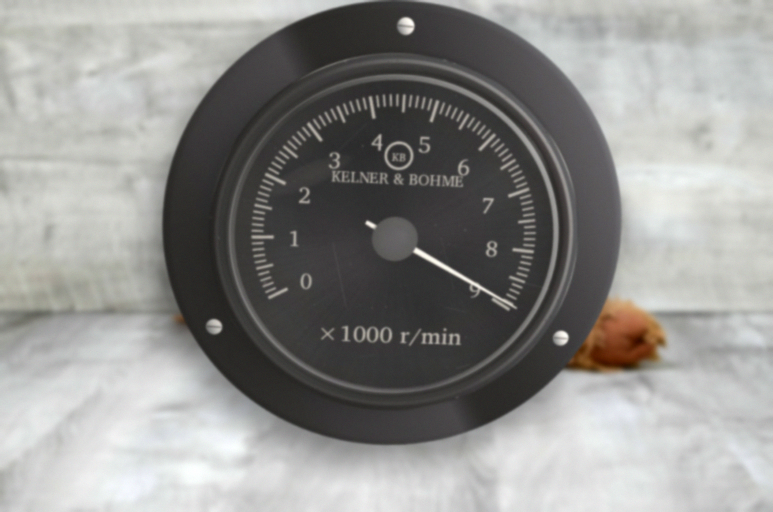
8900 rpm
